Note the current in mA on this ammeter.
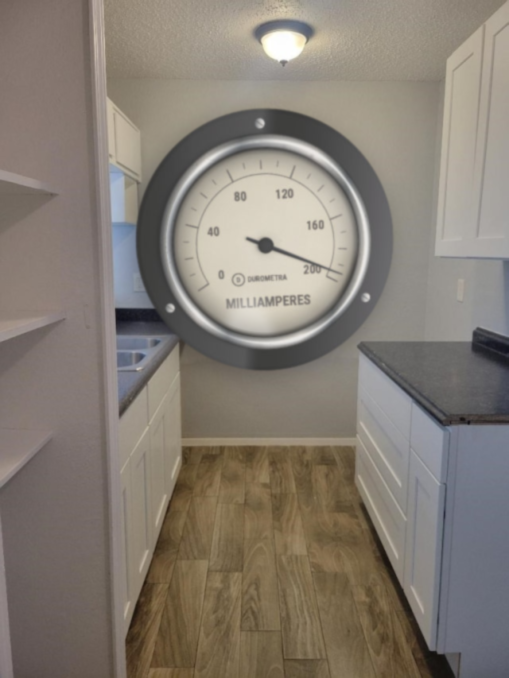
195 mA
